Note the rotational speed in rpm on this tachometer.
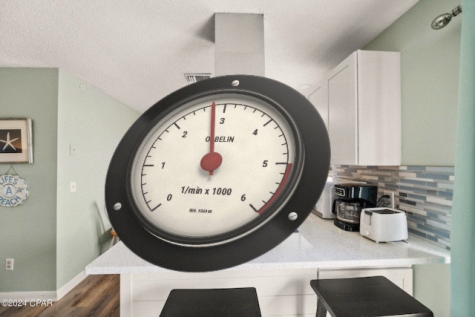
2800 rpm
